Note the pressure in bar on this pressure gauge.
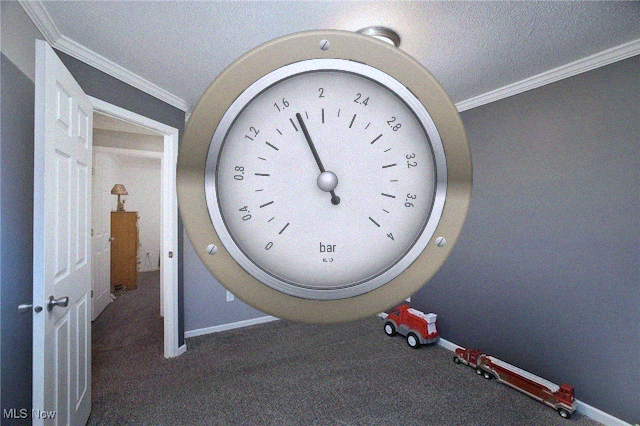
1.7 bar
